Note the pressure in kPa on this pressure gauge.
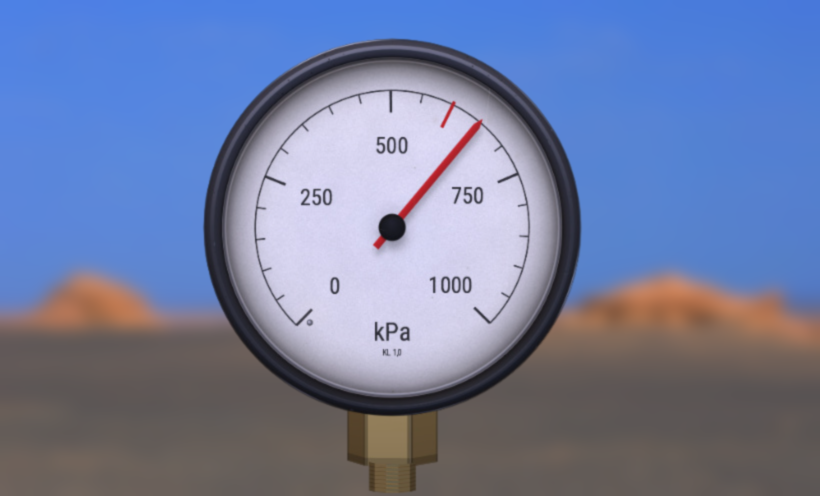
650 kPa
